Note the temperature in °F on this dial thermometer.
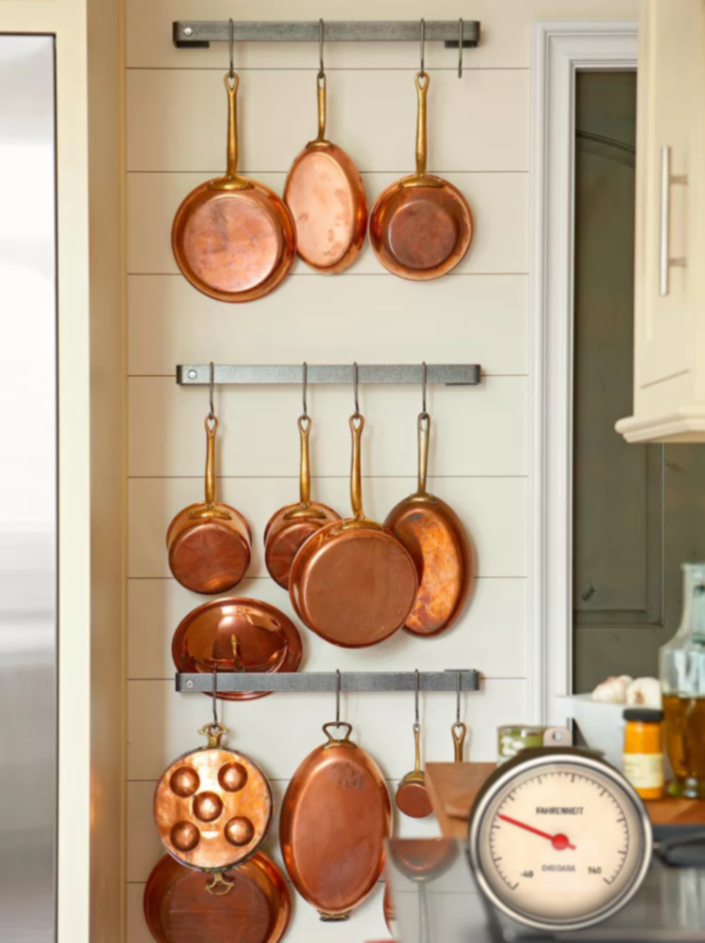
8 °F
